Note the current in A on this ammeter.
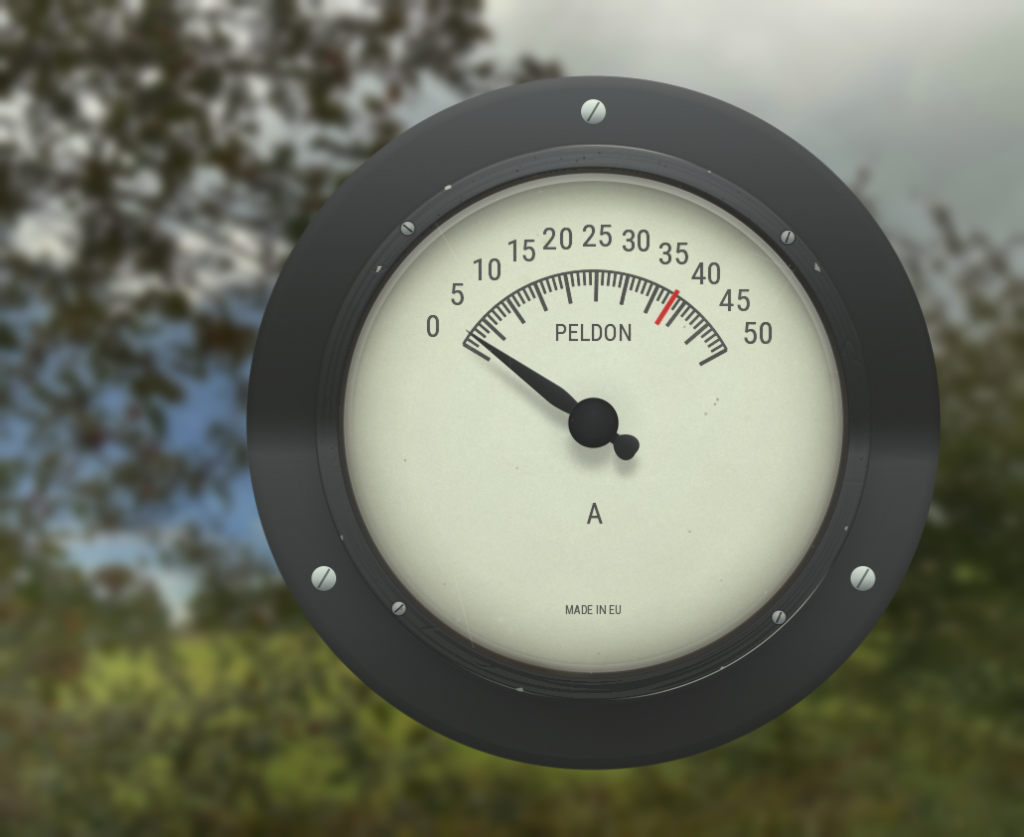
2 A
